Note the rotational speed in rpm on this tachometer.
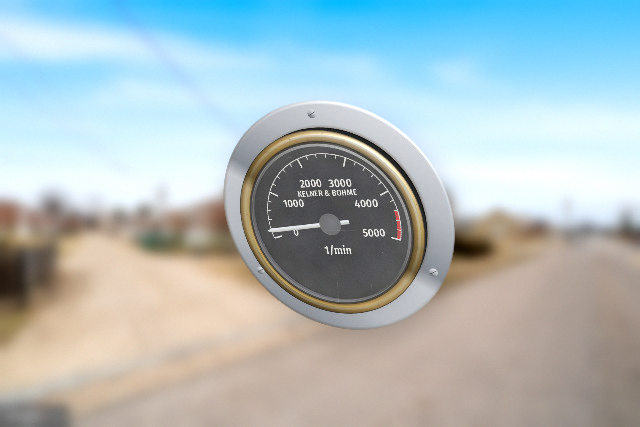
200 rpm
